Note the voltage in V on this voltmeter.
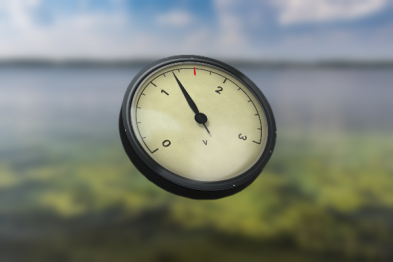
1.3 V
